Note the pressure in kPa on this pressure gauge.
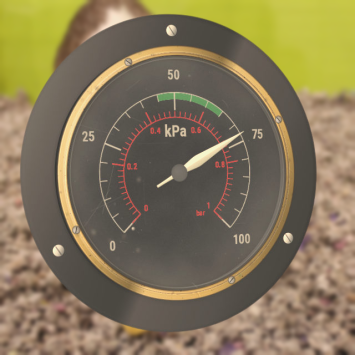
72.5 kPa
